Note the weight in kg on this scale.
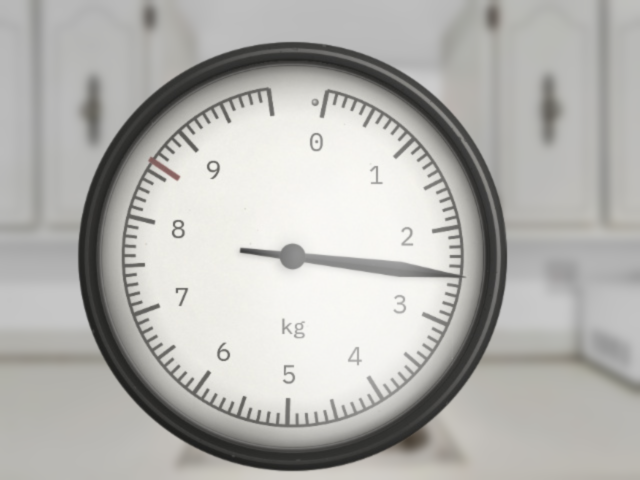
2.5 kg
